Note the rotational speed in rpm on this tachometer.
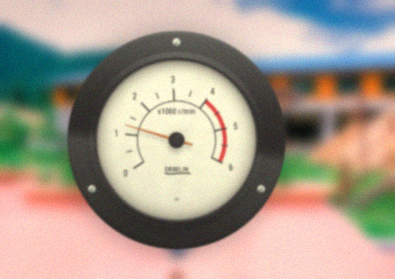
1250 rpm
